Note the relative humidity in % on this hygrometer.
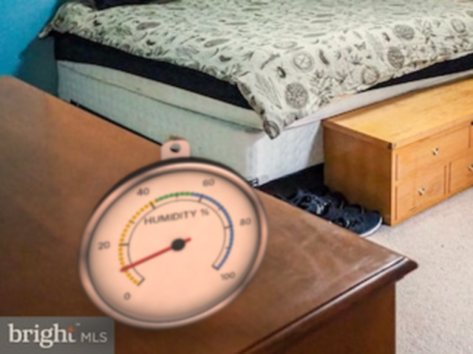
10 %
